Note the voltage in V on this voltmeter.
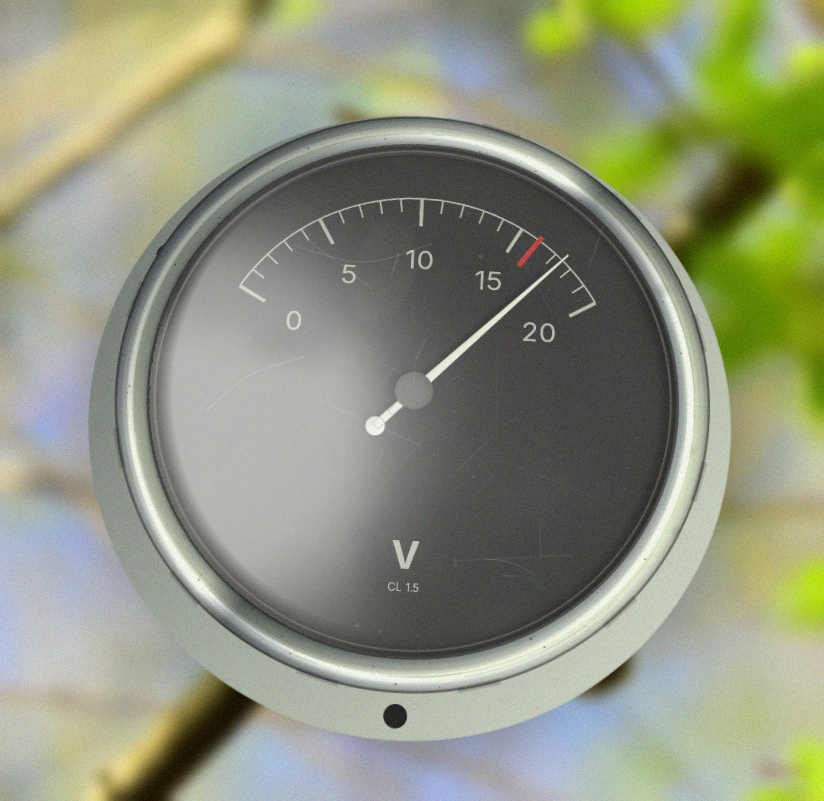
17.5 V
